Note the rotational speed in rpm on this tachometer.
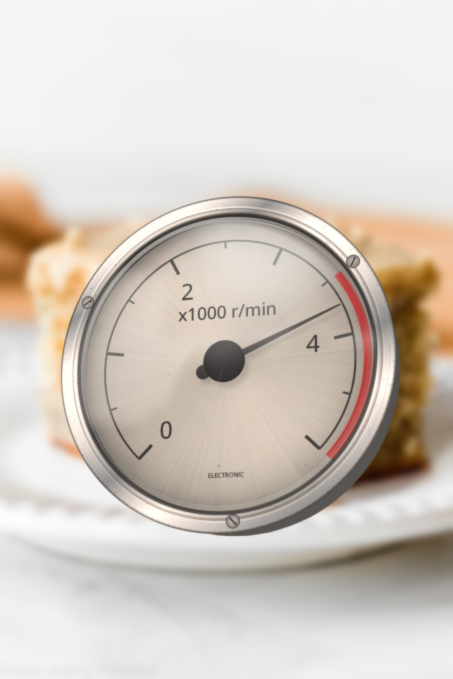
3750 rpm
